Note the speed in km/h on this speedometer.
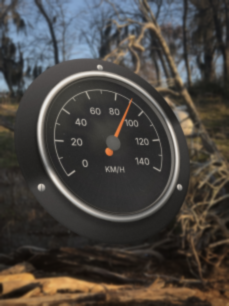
90 km/h
